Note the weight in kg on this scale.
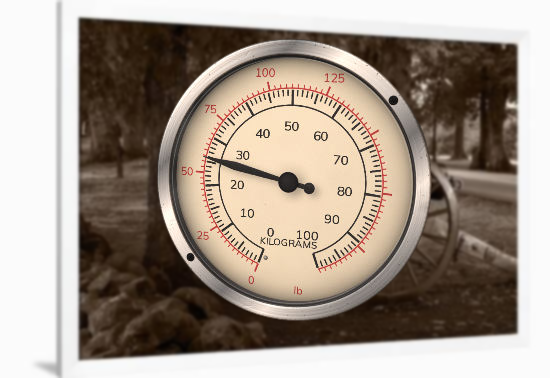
26 kg
